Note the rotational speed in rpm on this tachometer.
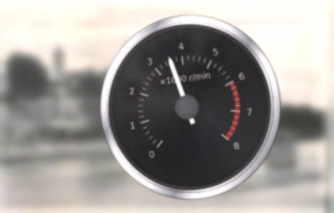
3600 rpm
